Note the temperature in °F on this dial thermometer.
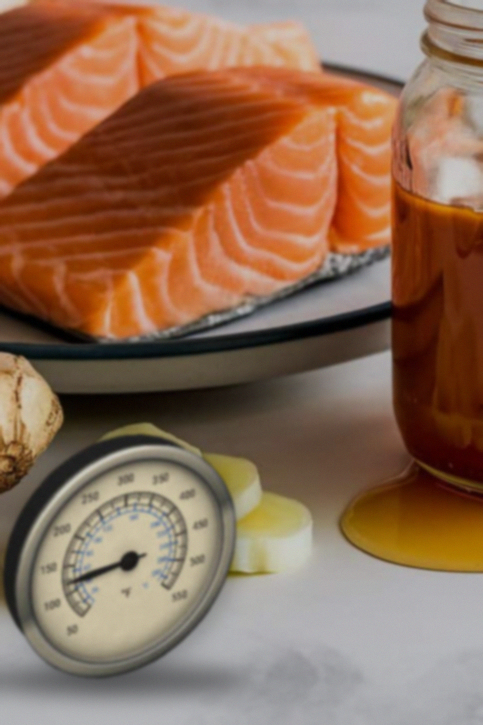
125 °F
